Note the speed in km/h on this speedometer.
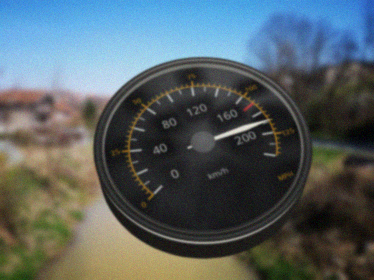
190 km/h
